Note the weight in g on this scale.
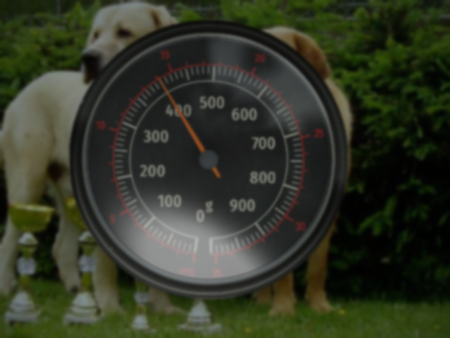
400 g
